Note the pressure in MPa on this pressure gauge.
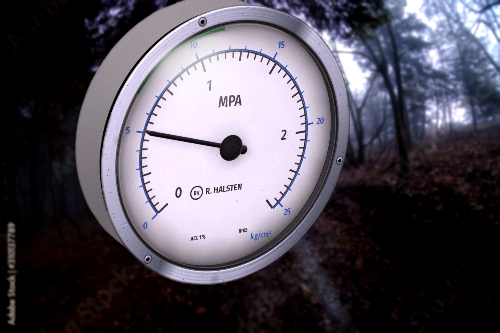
0.5 MPa
